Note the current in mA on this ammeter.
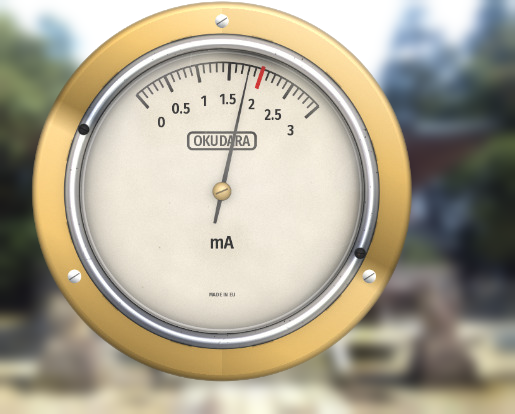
1.8 mA
